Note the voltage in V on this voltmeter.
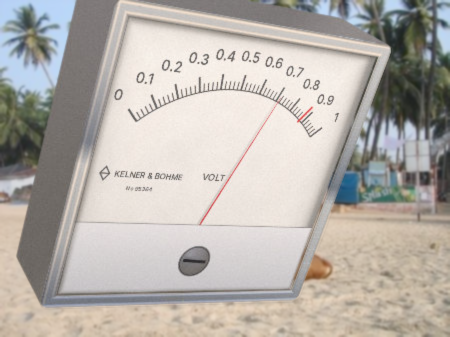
0.7 V
